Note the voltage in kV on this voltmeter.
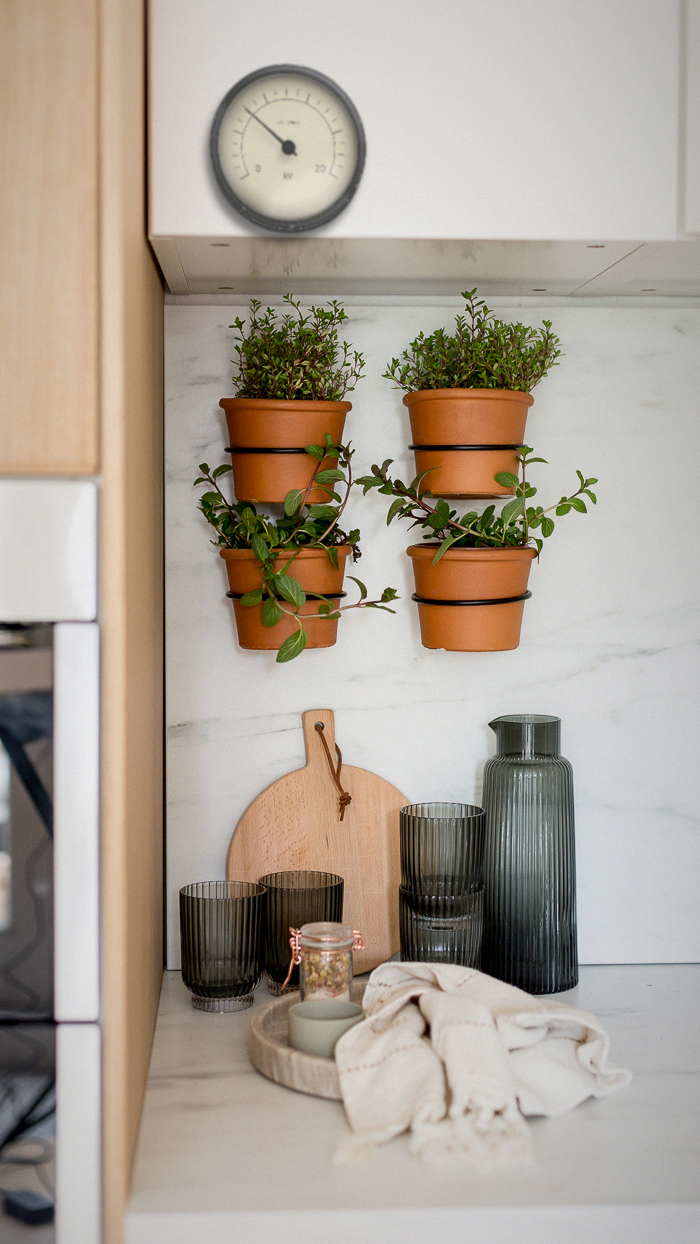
6 kV
